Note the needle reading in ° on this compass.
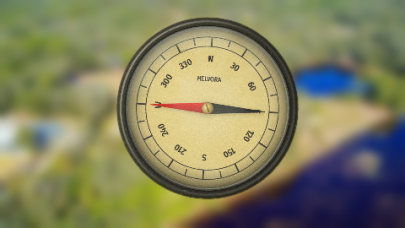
270 °
